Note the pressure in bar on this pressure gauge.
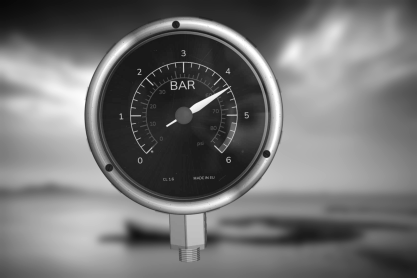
4.3 bar
